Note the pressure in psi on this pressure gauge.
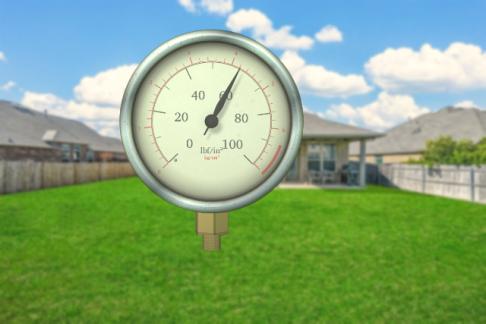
60 psi
